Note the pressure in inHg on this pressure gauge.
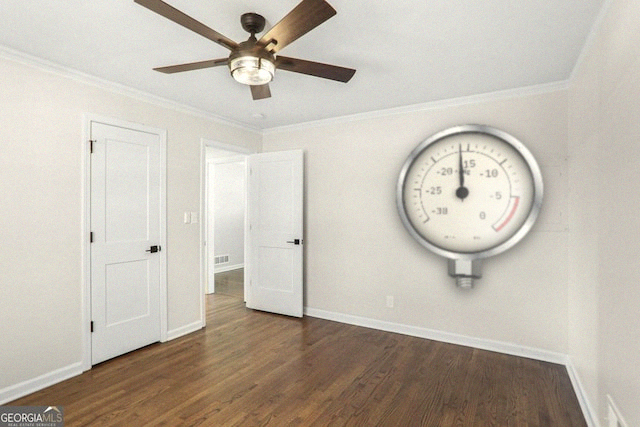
-16 inHg
